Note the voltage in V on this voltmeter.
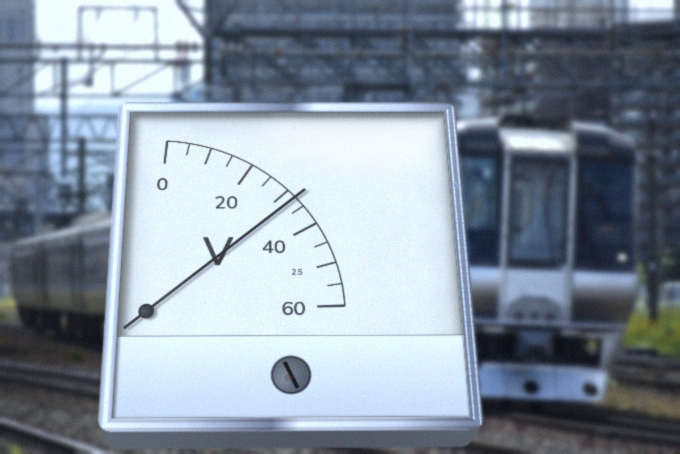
32.5 V
